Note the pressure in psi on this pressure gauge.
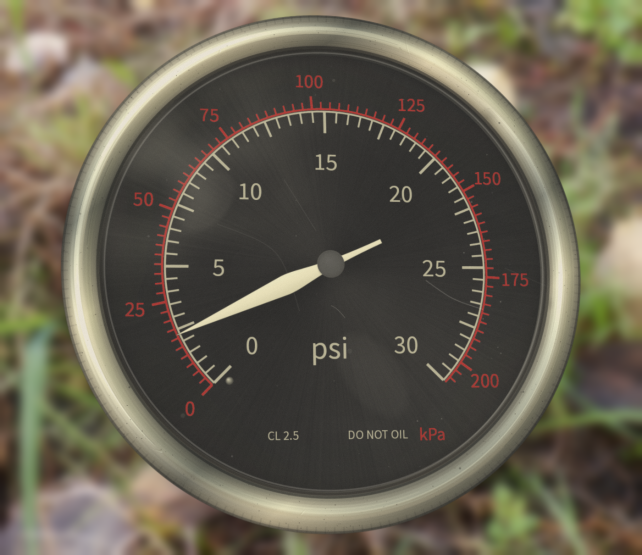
2.25 psi
